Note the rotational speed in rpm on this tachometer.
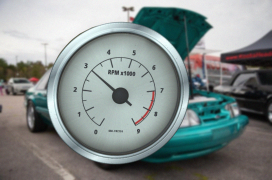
3000 rpm
